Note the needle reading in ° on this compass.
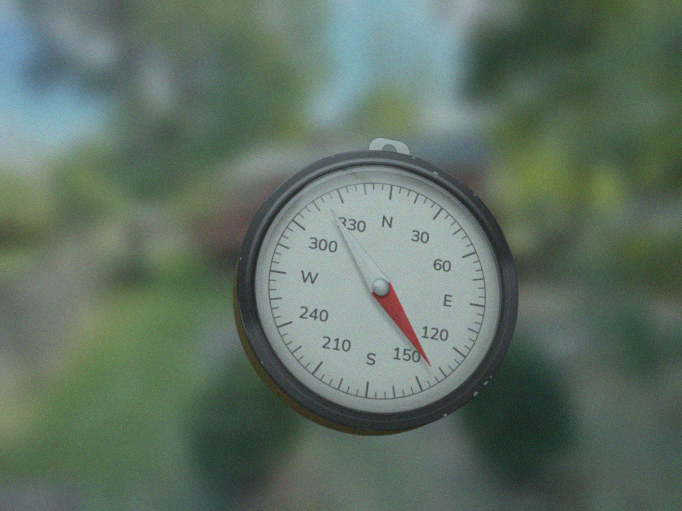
140 °
